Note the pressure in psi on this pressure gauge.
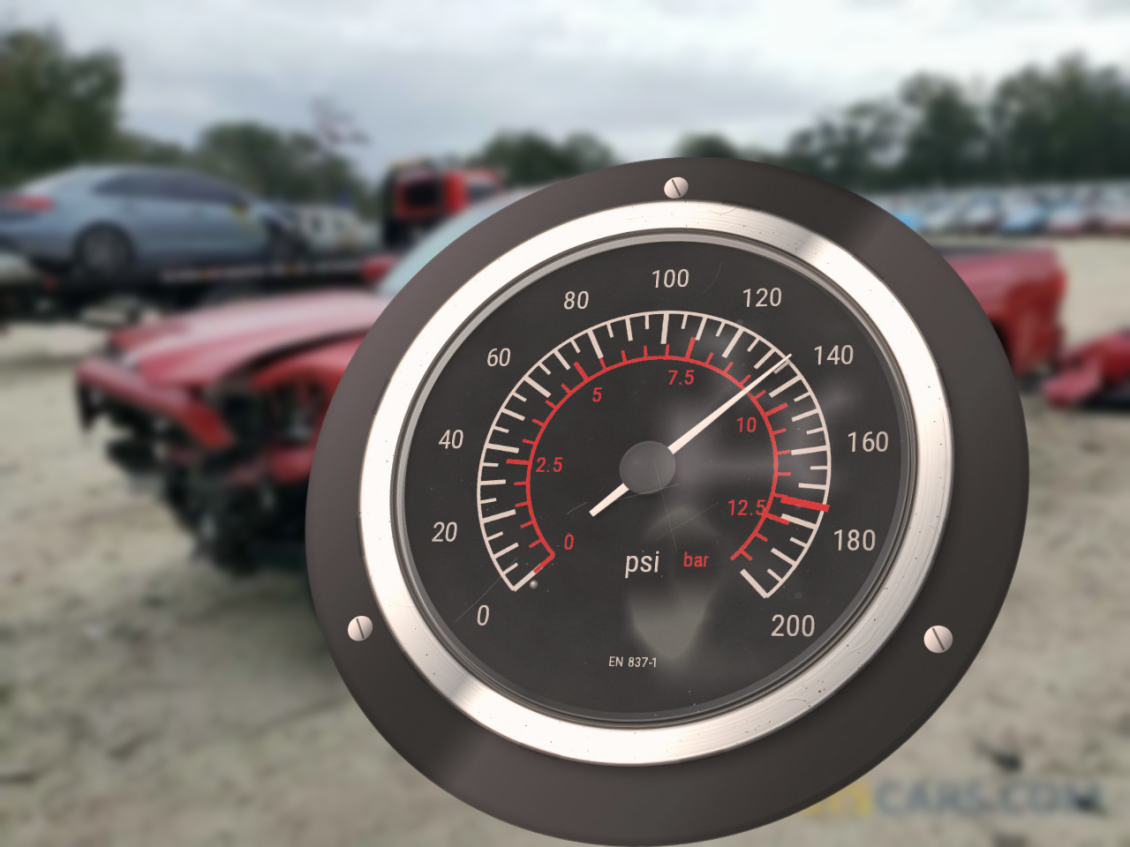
135 psi
